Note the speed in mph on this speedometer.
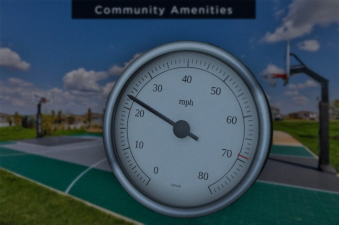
23 mph
